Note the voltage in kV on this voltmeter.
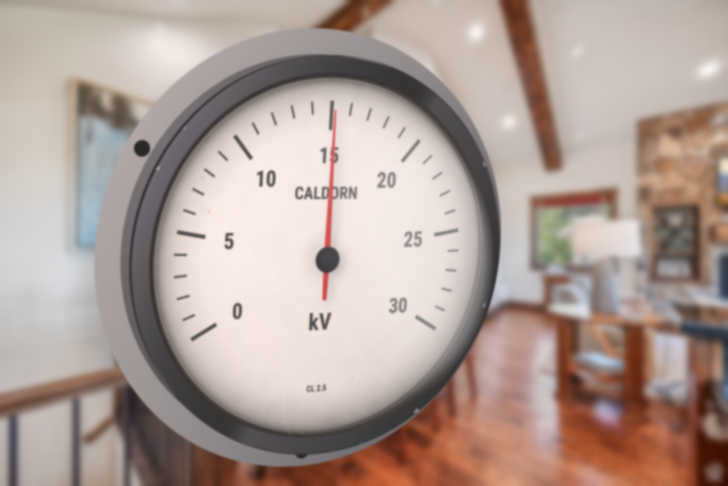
15 kV
